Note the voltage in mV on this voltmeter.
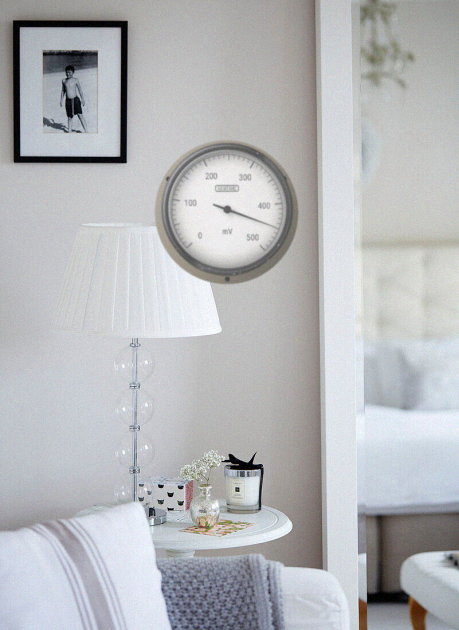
450 mV
